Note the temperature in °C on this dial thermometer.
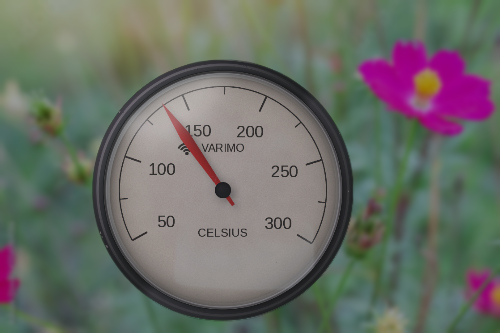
137.5 °C
